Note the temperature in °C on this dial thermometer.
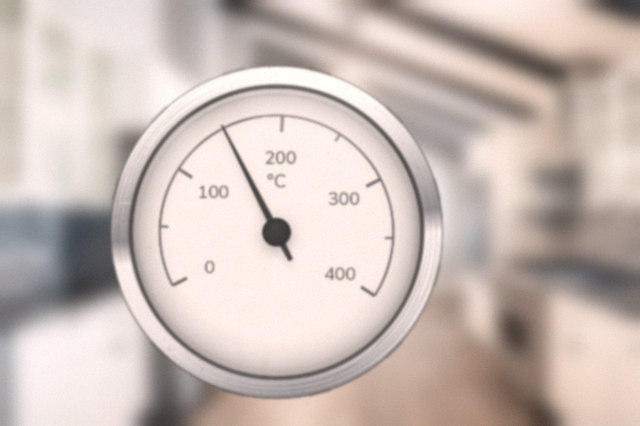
150 °C
